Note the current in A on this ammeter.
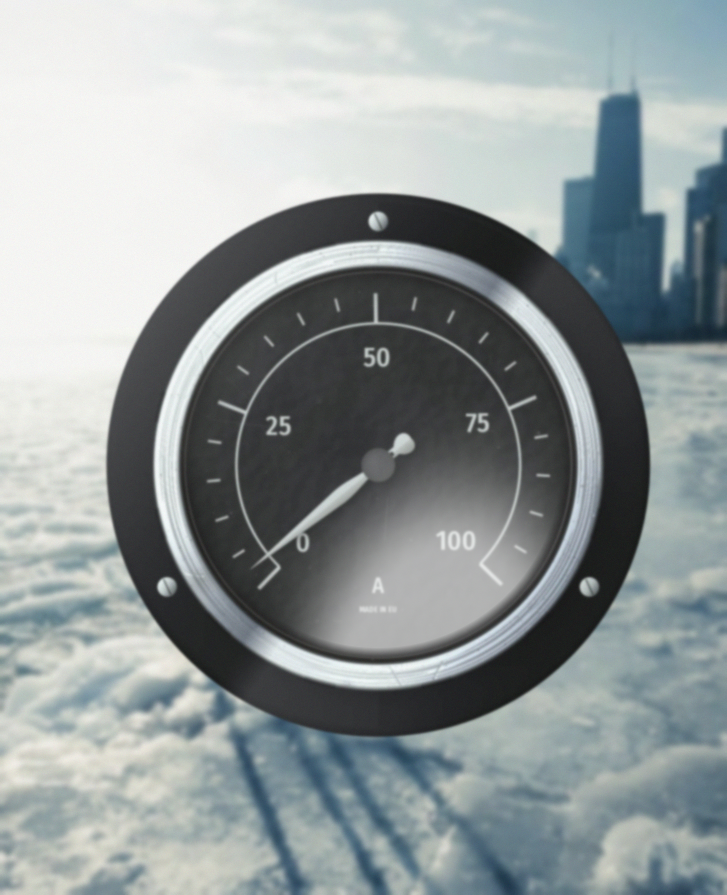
2.5 A
